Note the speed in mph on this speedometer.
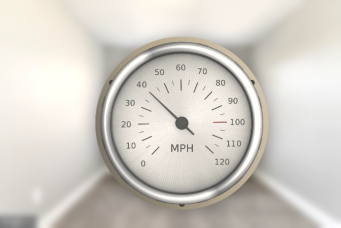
40 mph
